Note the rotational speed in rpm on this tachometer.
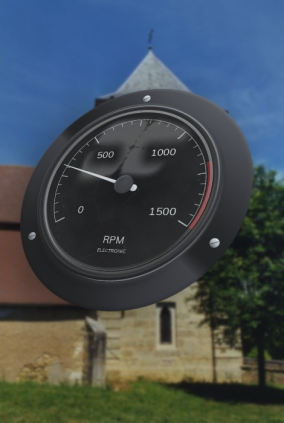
300 rpm
